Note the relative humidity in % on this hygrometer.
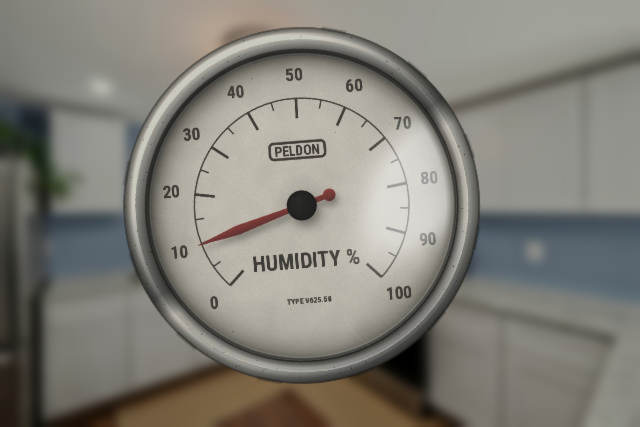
10 %
